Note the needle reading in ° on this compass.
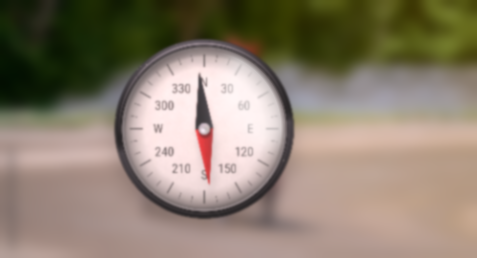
175 °
